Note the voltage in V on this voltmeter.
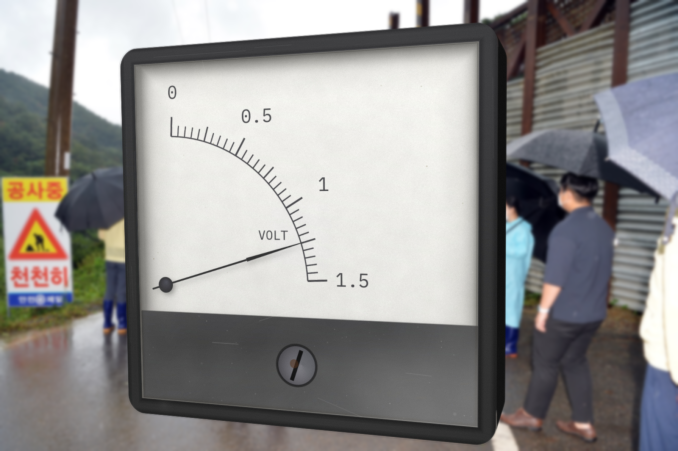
1.25 V
